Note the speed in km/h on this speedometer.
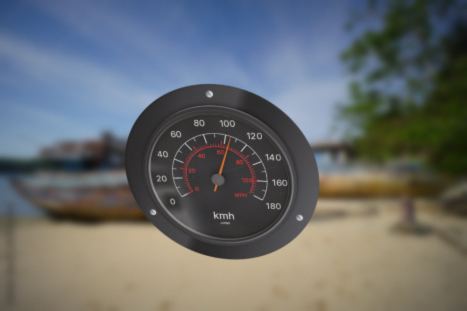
105 km/h
